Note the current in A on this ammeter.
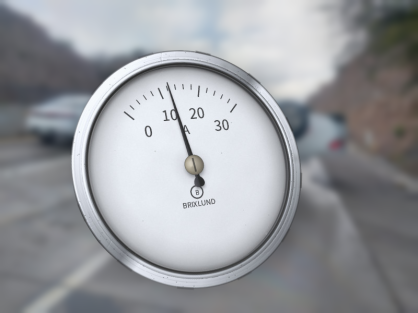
12 A
